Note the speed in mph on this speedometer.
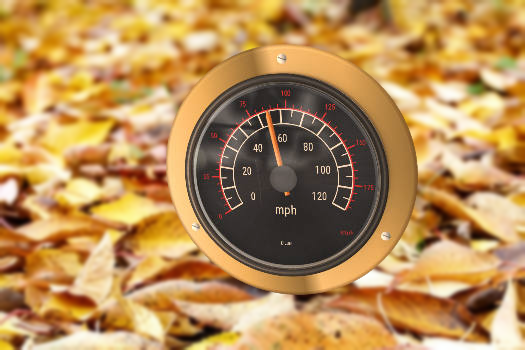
55 mph
